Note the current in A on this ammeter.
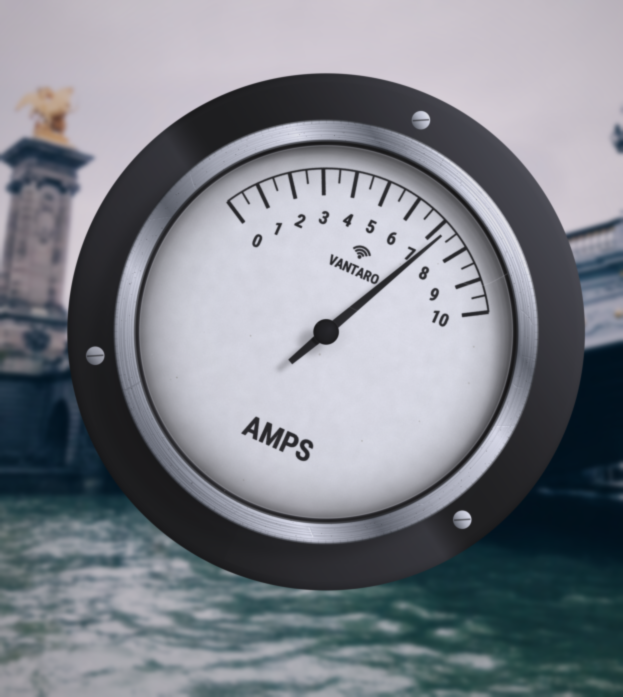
7.25 A
